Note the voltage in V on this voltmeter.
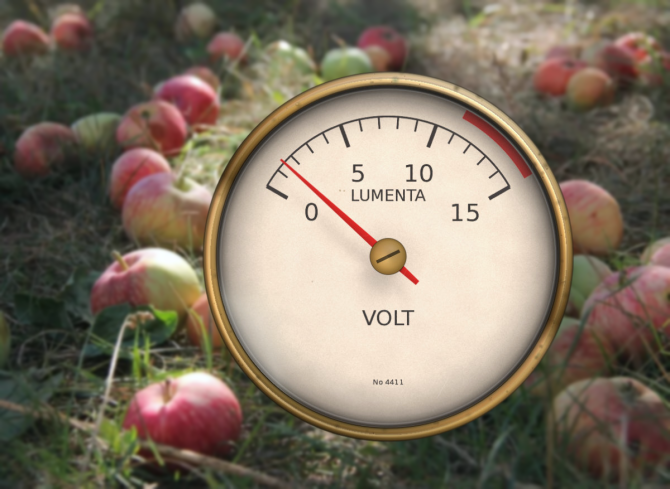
1.5 V
